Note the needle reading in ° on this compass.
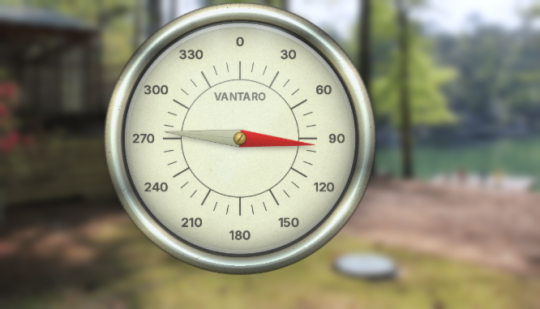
95 °
